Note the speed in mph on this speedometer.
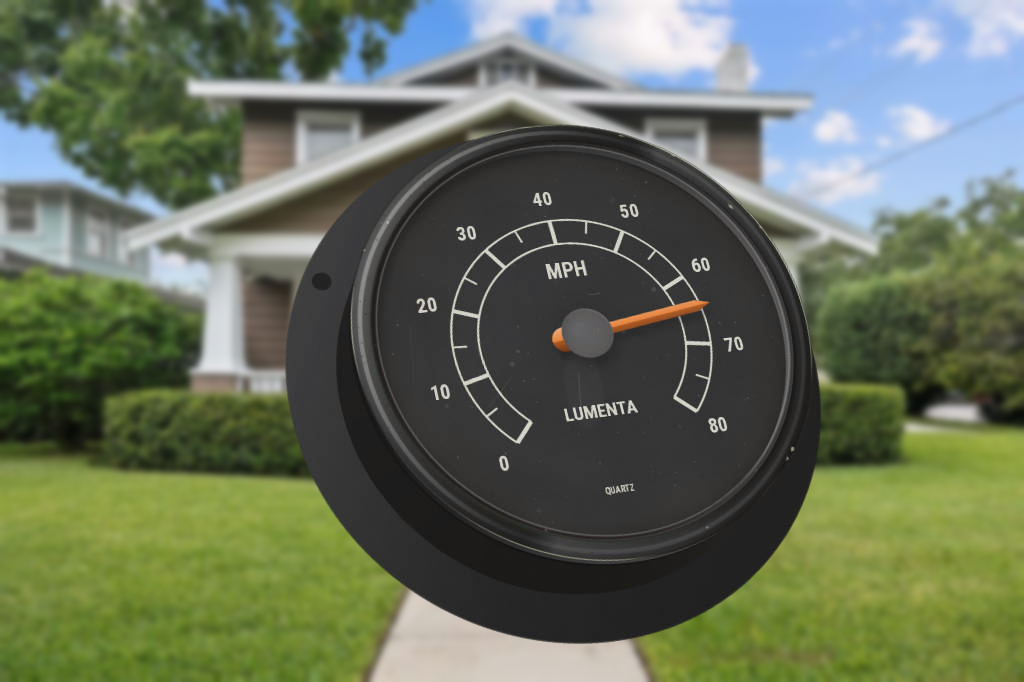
65 mph
